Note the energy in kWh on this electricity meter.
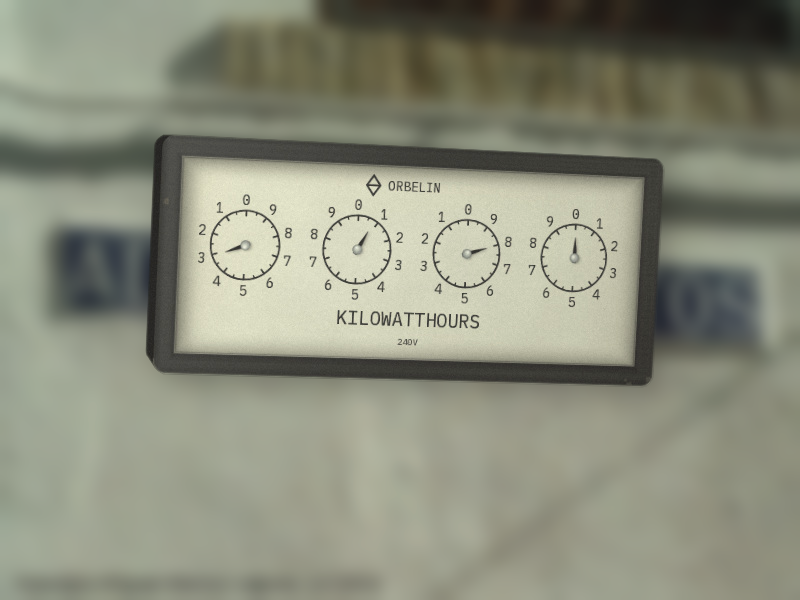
3080 kWh
